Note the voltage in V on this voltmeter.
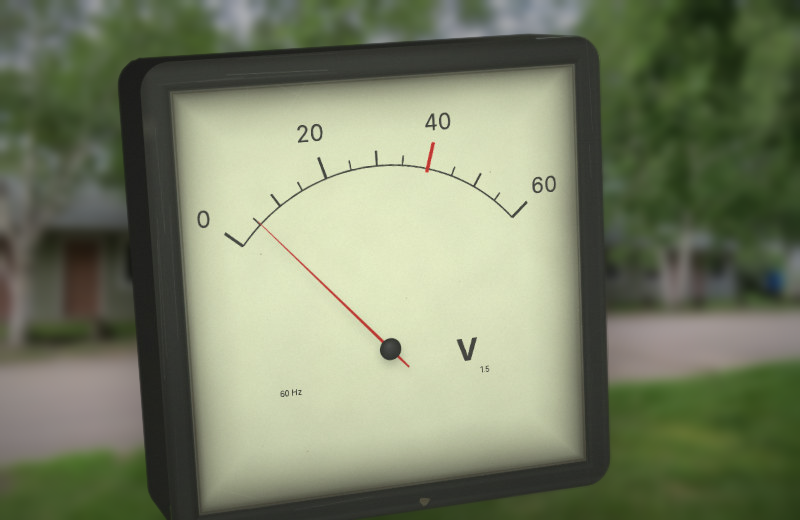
5 V
